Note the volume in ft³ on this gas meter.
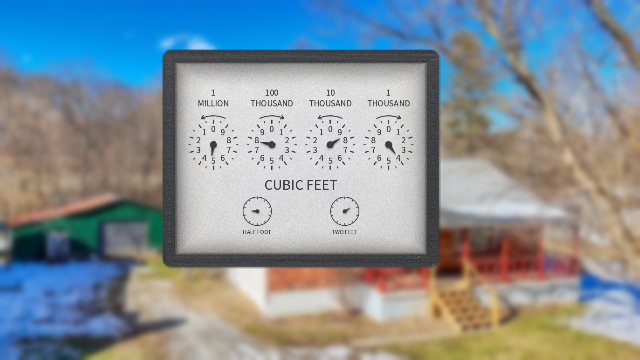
478400 ft³
